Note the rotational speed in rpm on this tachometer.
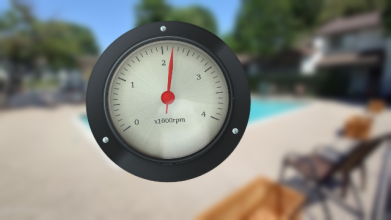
2200 rpm
